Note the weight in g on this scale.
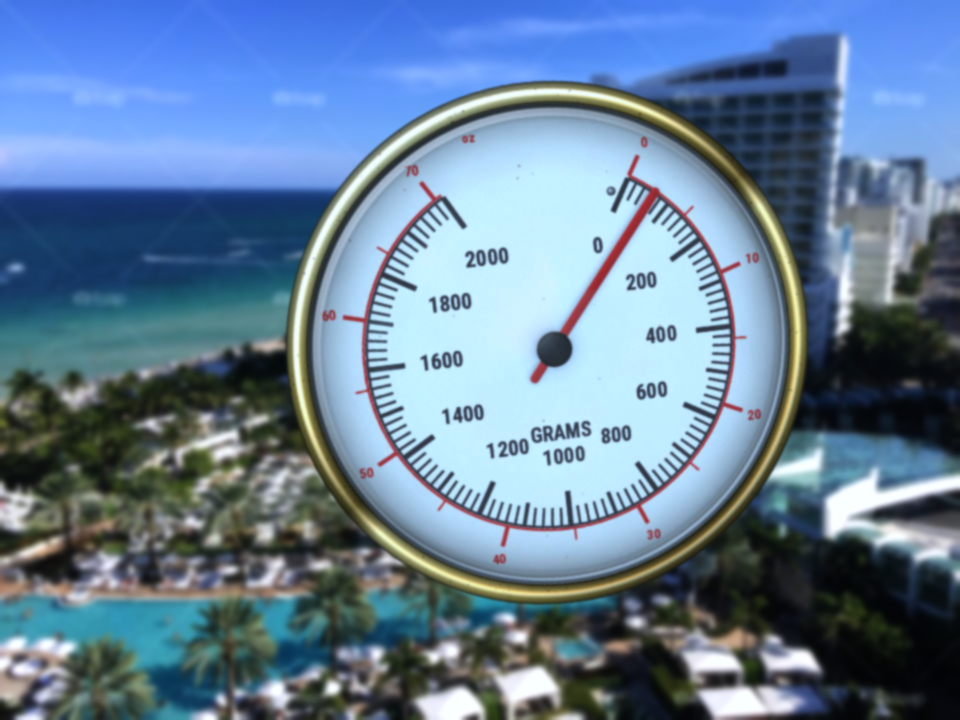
60 g
